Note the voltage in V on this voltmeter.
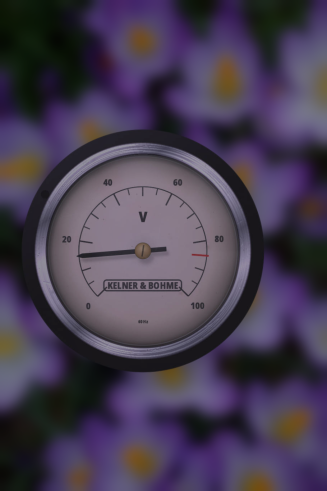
15 V
